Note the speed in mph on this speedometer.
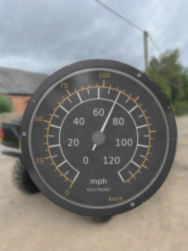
70 mph
